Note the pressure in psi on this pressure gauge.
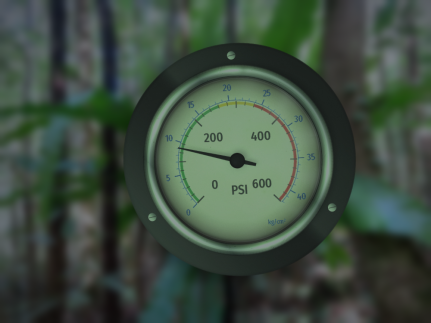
130 psi
